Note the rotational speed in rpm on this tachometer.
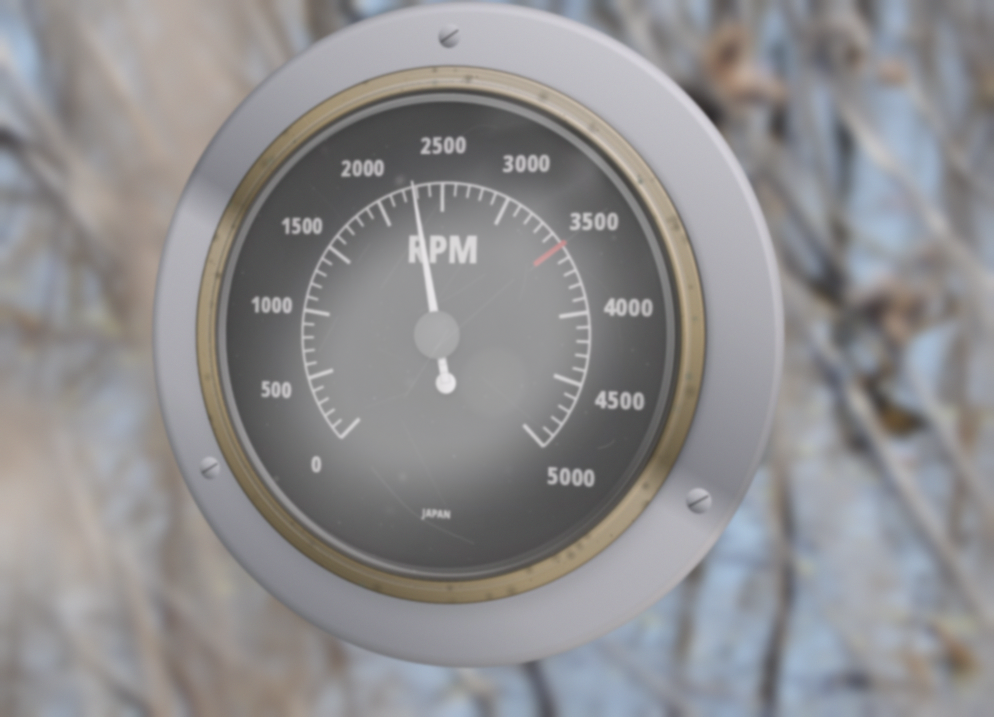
2300 rpm
